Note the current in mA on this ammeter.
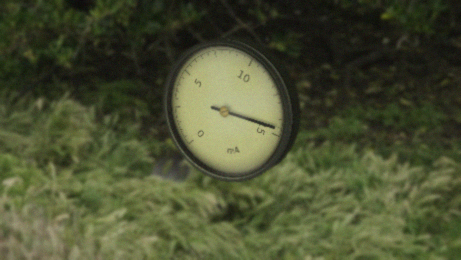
14.5 mA
